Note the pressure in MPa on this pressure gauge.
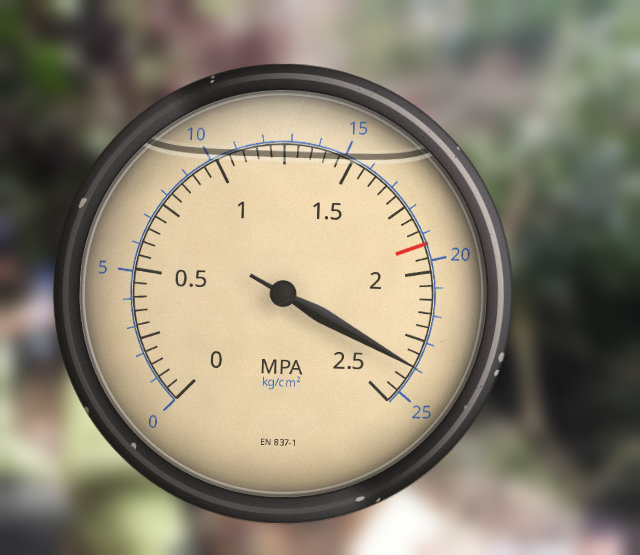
2.35 MPa
